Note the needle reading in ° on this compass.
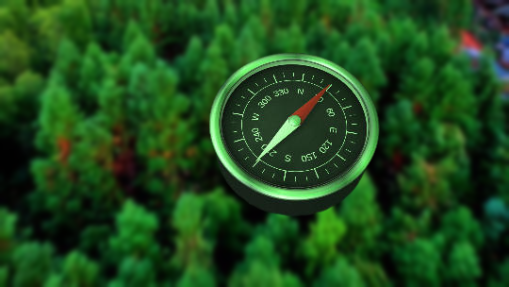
30 °
